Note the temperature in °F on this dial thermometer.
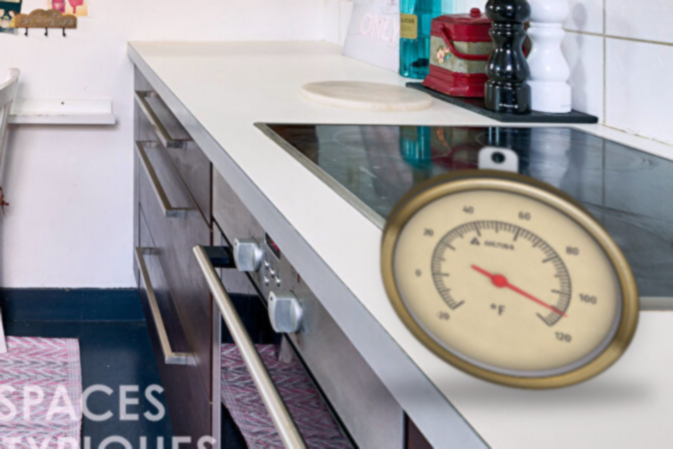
110 °F
